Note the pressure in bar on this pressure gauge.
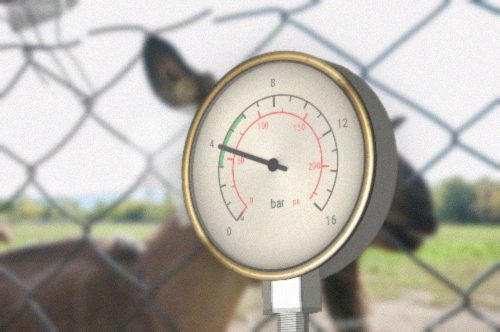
4 bar
